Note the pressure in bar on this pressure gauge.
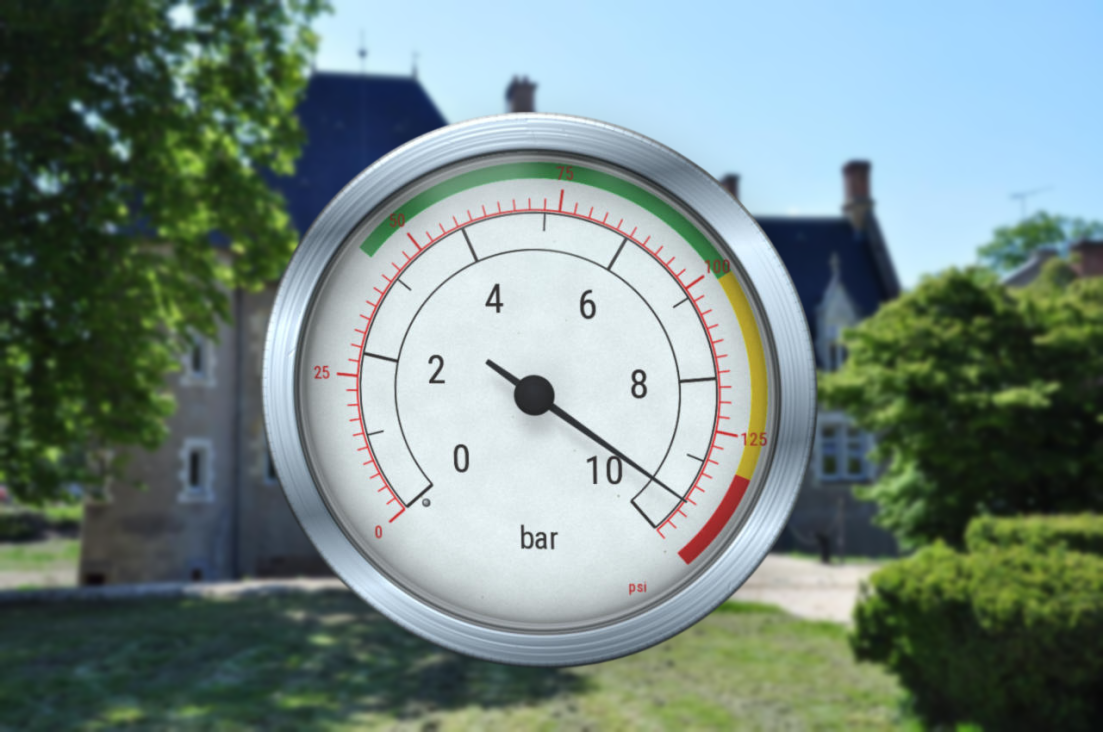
9.5 bar
